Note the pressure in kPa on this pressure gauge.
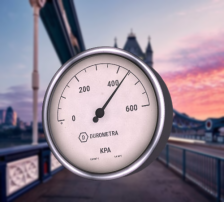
450 kPa
